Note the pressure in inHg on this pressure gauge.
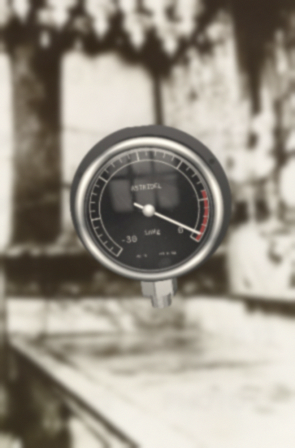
-1 inHg
